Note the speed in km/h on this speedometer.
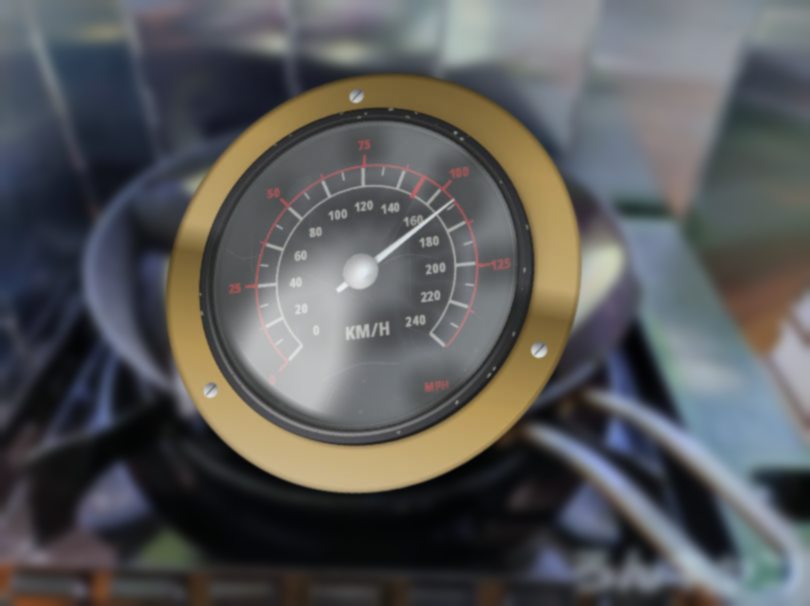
170 km/h
